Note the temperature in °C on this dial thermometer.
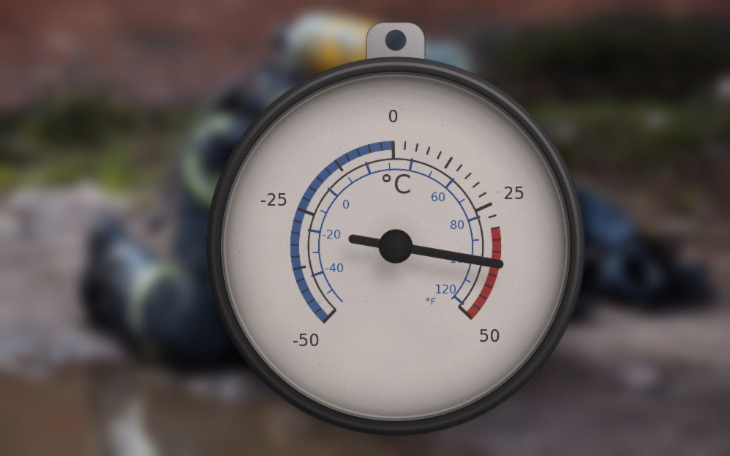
37.5 °C
